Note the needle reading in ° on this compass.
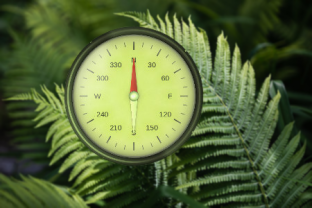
0 °
